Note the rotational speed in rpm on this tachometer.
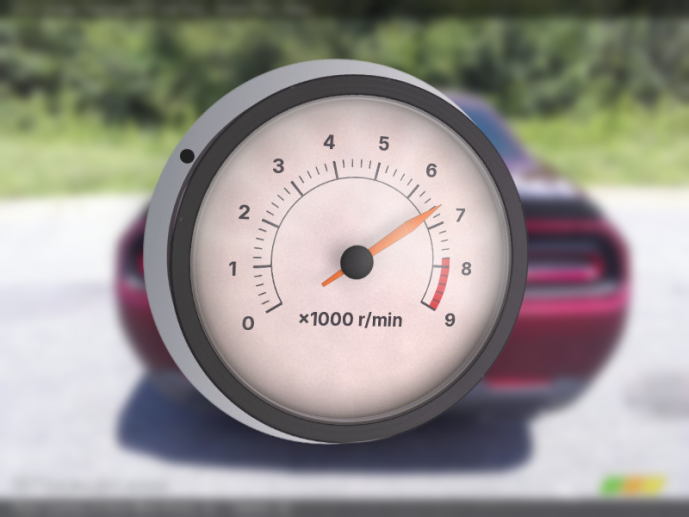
6600 rpm
